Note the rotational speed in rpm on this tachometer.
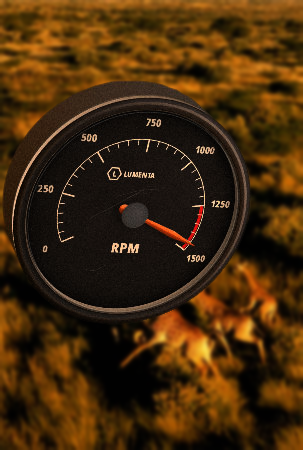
1450 rpm
